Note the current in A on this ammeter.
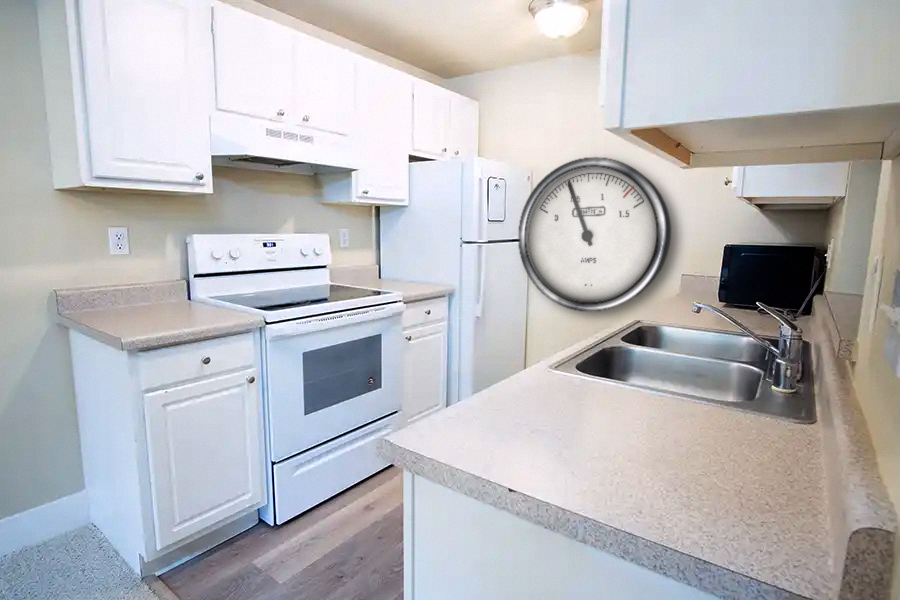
0.5 A
